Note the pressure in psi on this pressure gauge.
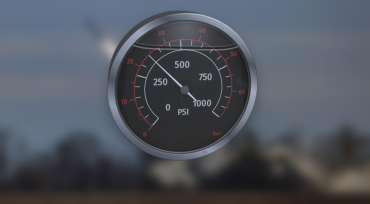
350 psi
